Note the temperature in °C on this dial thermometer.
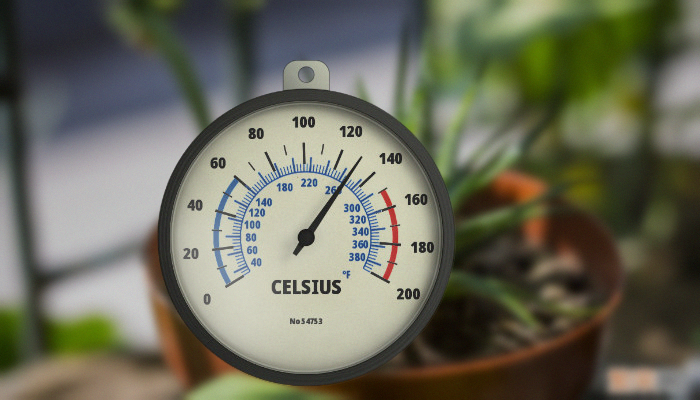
130 °C
